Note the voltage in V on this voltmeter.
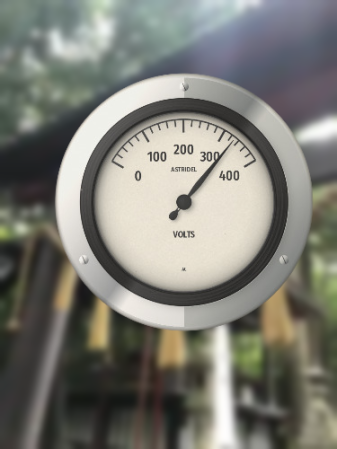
330 V
